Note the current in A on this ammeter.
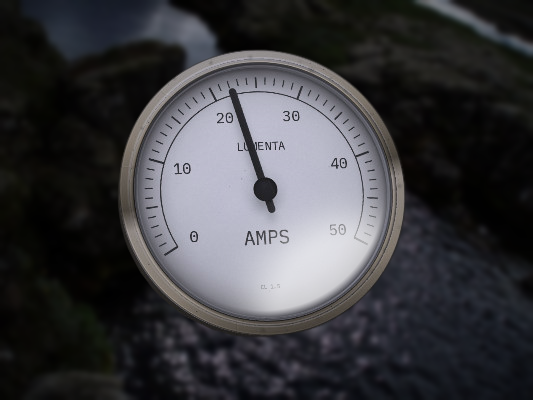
22 A
